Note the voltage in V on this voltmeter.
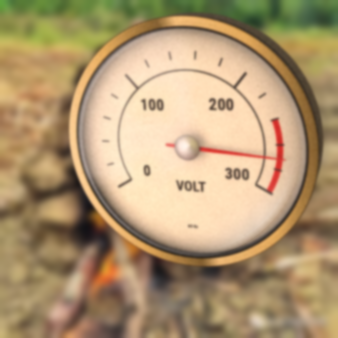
270 V
